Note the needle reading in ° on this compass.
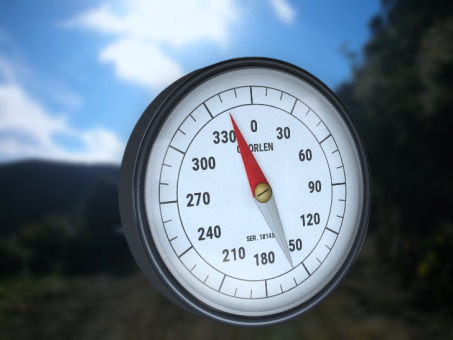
340 °
